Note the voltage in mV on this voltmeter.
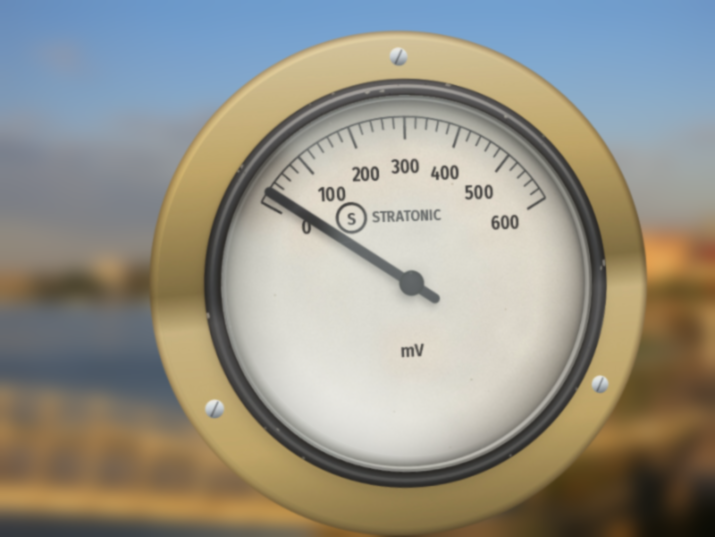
20 mV
